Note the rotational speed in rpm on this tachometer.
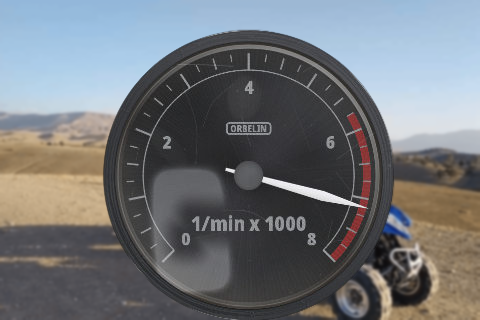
7125 rpm
